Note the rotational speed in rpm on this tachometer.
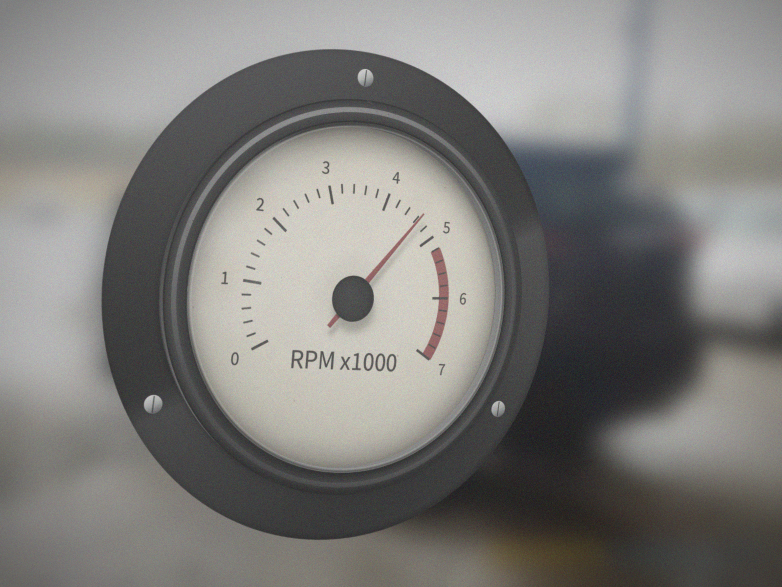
4600 rpm
